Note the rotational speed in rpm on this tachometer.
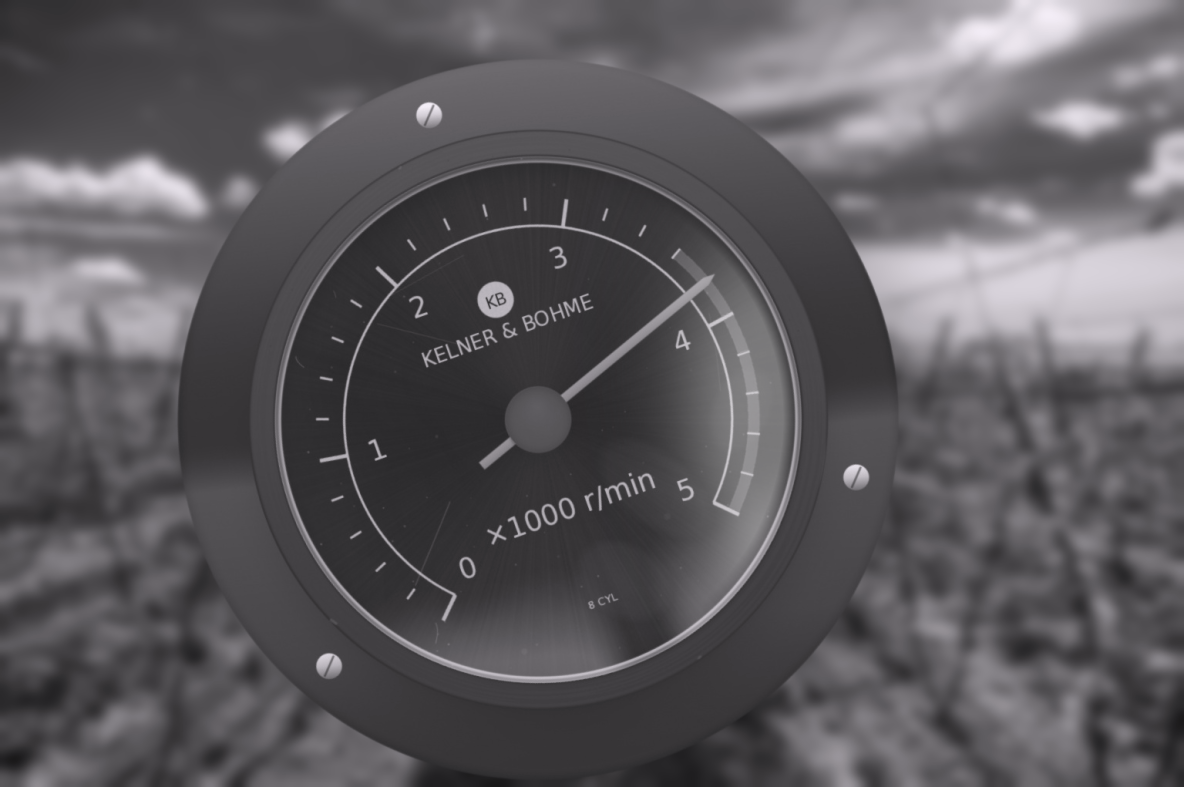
3800 rpm
